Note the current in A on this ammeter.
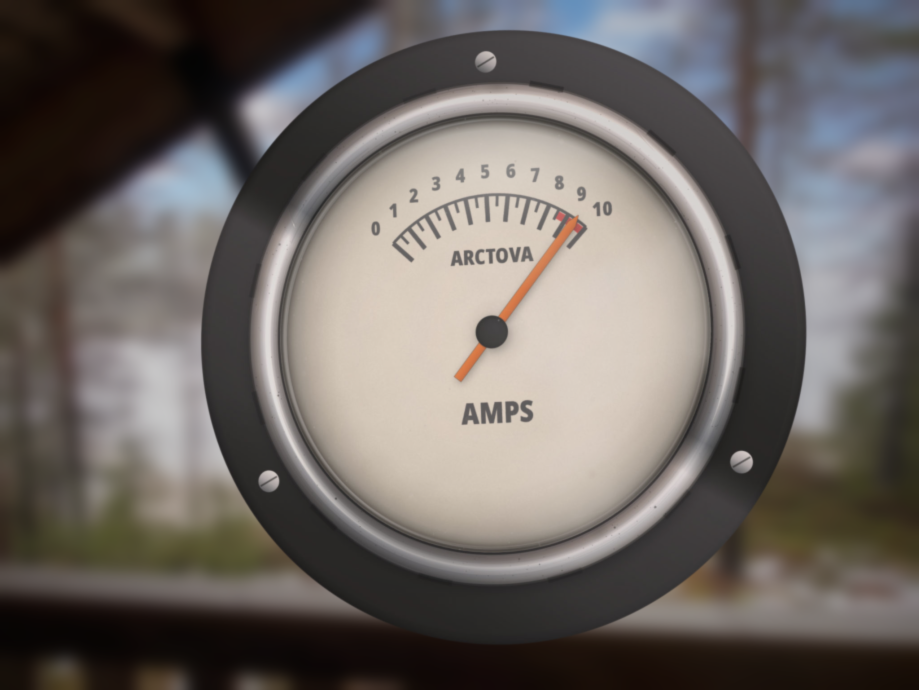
9.5 A
